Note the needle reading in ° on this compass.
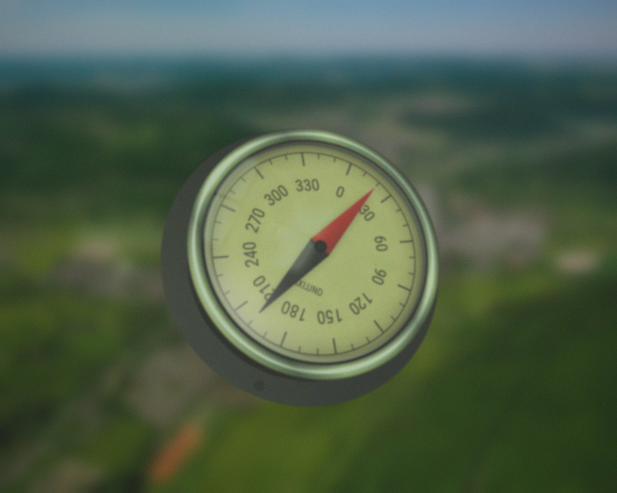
20 °
